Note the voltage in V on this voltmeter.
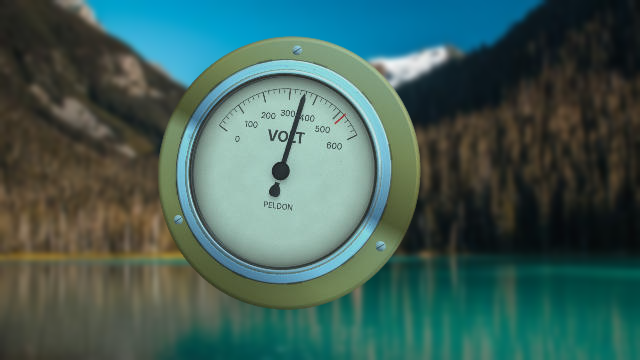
360 V
